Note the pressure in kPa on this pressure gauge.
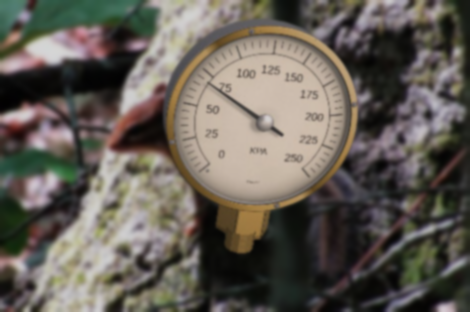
70 kPa
